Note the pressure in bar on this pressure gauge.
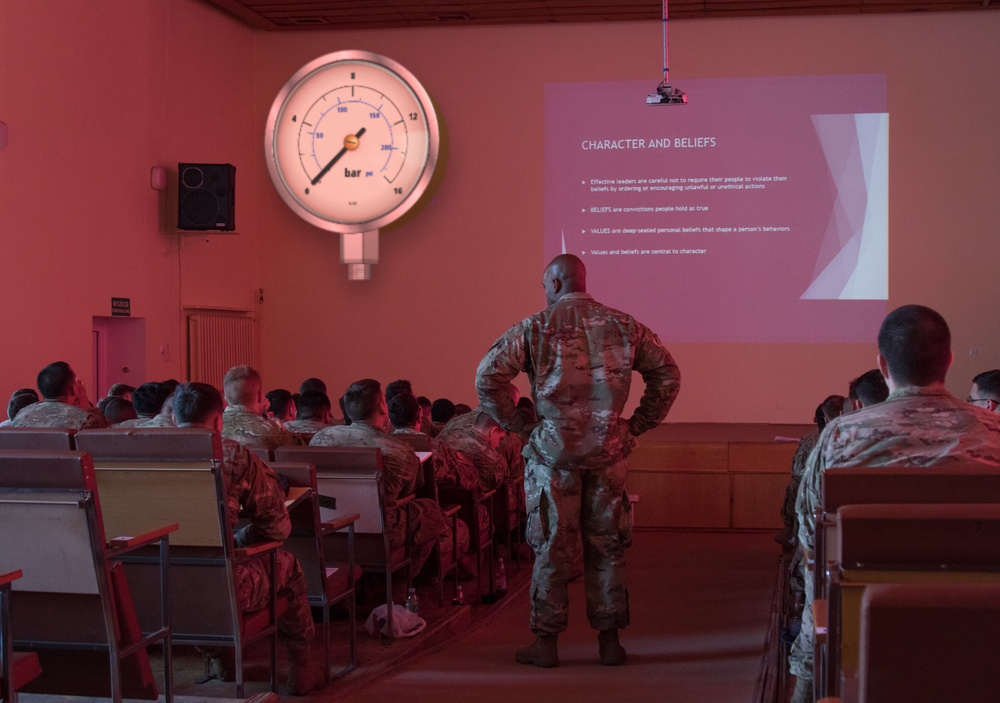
0 bar
